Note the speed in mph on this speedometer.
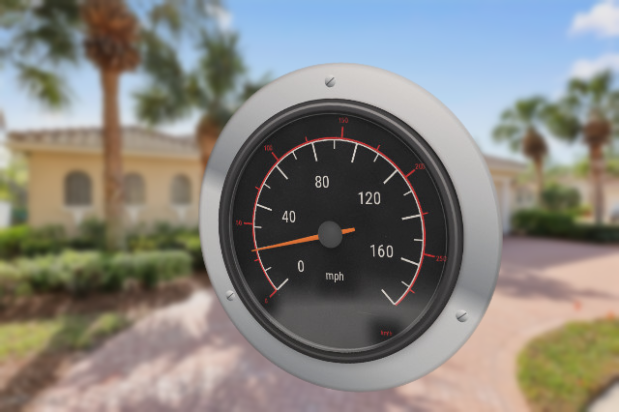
20 mph
